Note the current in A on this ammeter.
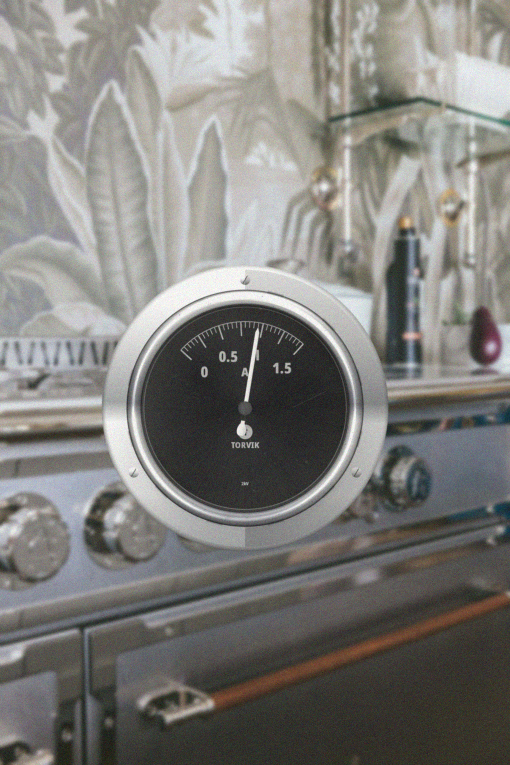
0.95 A
